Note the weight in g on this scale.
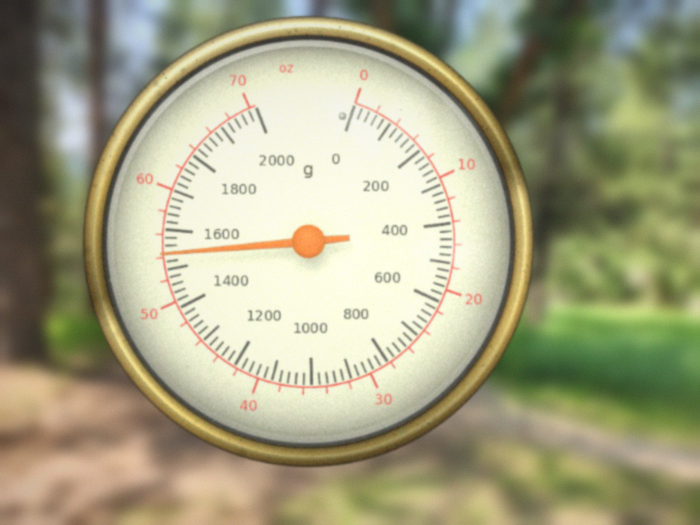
1540 g
